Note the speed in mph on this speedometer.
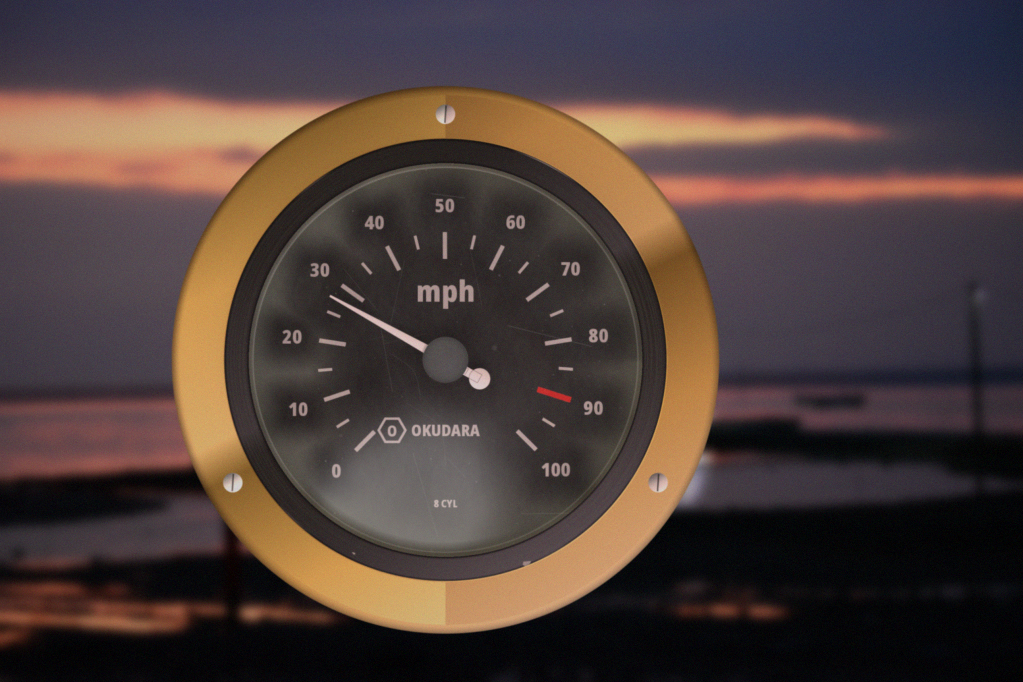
27.5 mph
